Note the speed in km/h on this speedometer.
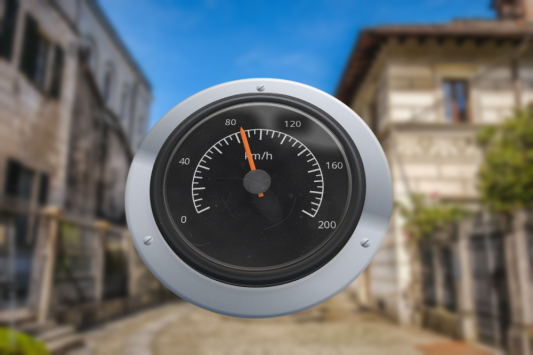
85 km/h
